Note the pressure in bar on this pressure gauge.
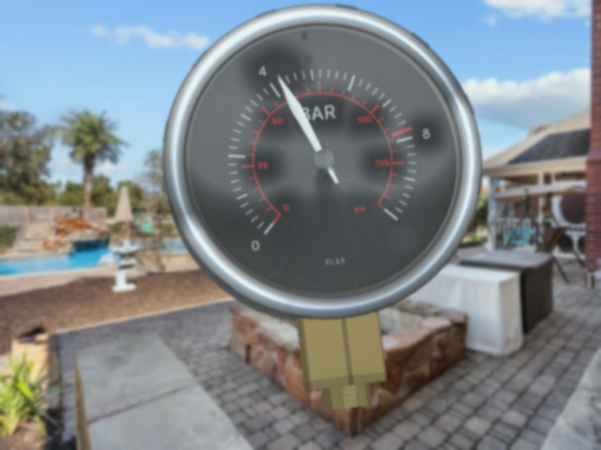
4.2 bar
